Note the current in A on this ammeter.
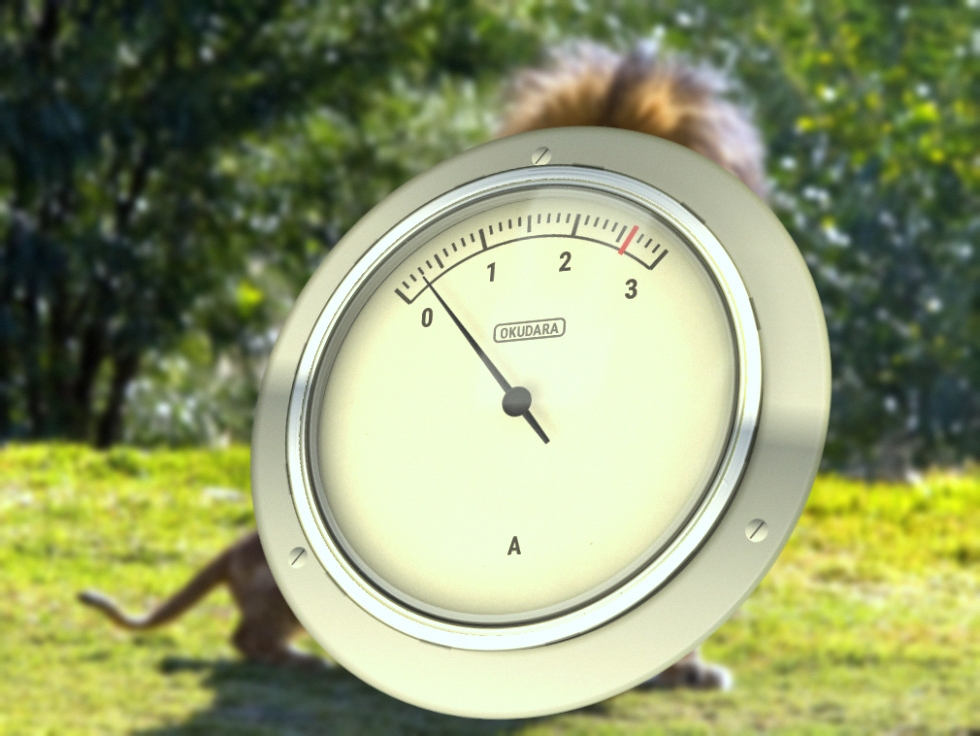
0.3 A
